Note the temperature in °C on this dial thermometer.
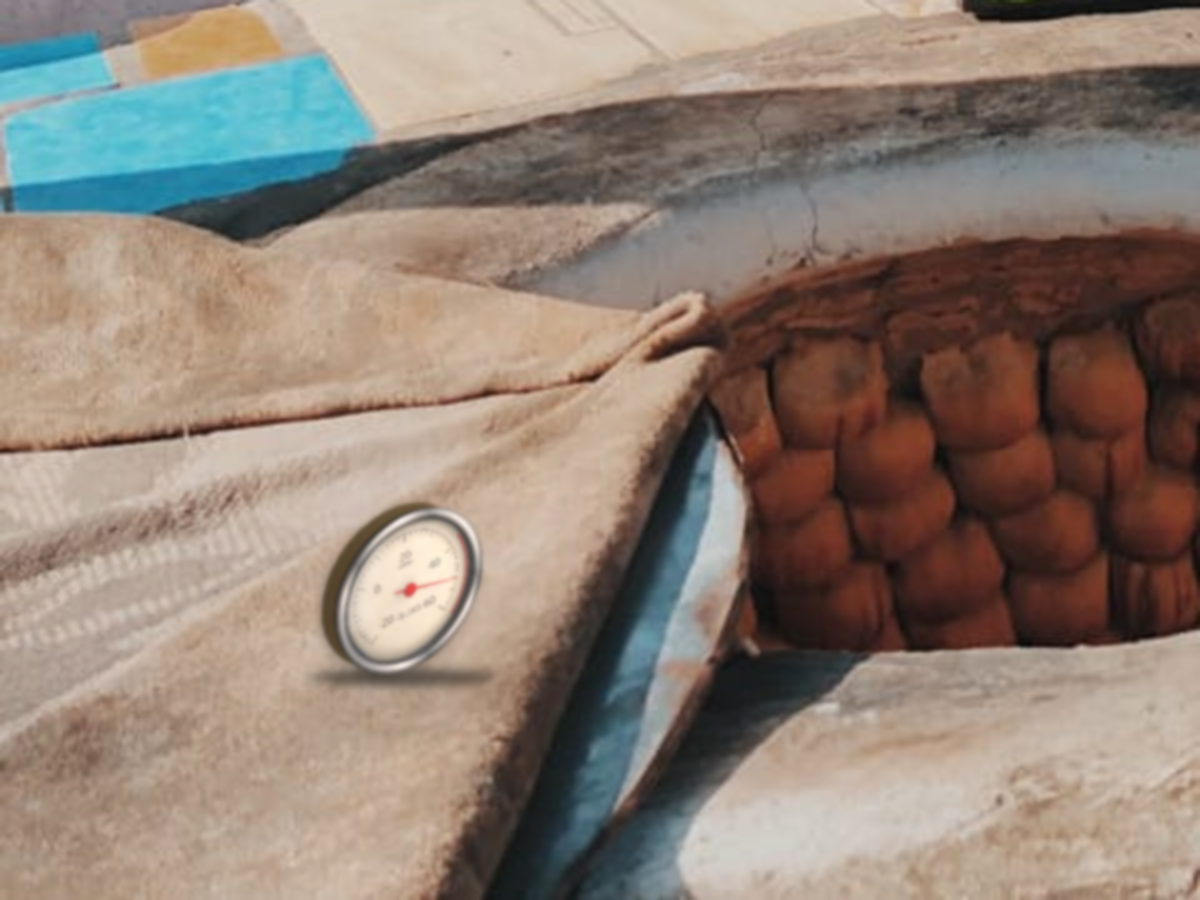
50 °C
